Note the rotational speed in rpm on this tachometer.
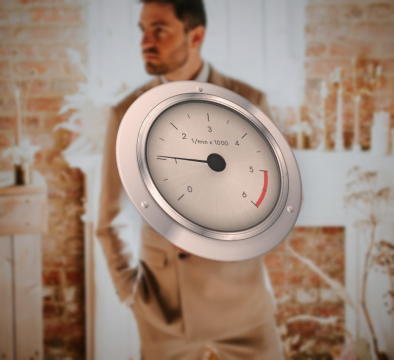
1000 rpm
